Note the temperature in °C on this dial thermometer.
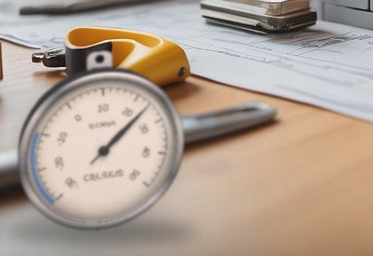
24 °C
